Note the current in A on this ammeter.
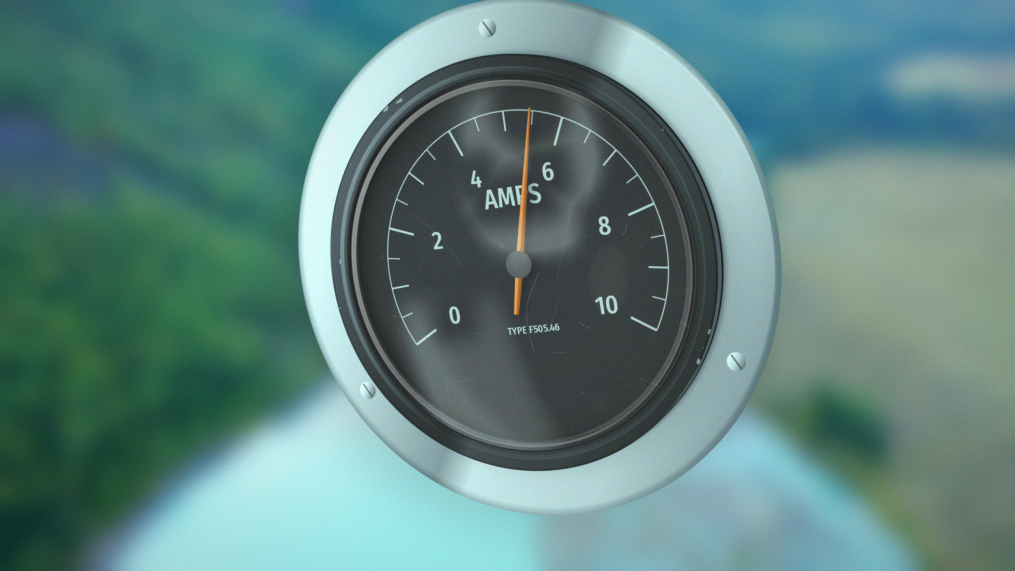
5.5 A
